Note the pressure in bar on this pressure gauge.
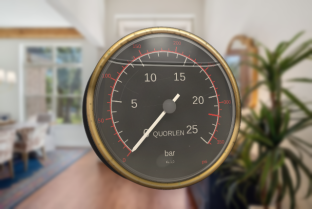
0 bar
